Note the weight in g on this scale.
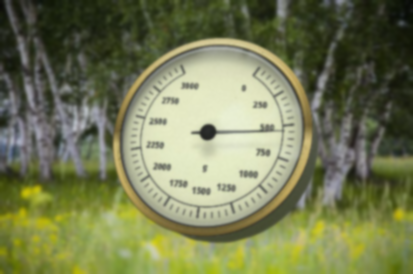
550 g
